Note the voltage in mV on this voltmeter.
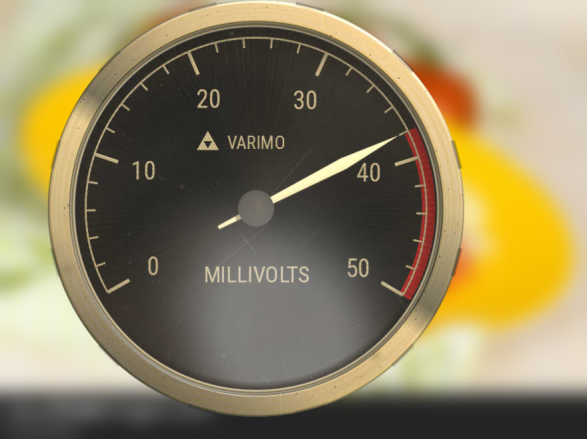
38 mV
